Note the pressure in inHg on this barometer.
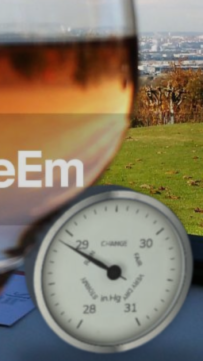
28.9 inHg
